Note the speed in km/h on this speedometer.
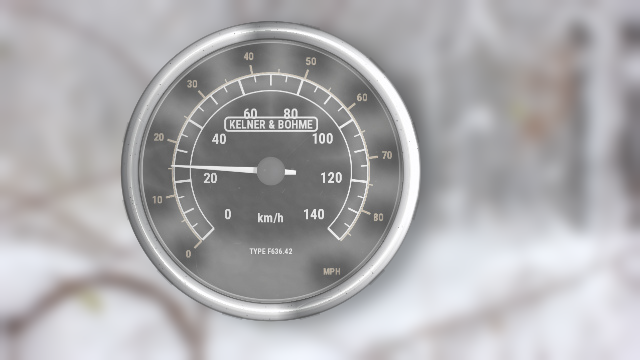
25 km/h
